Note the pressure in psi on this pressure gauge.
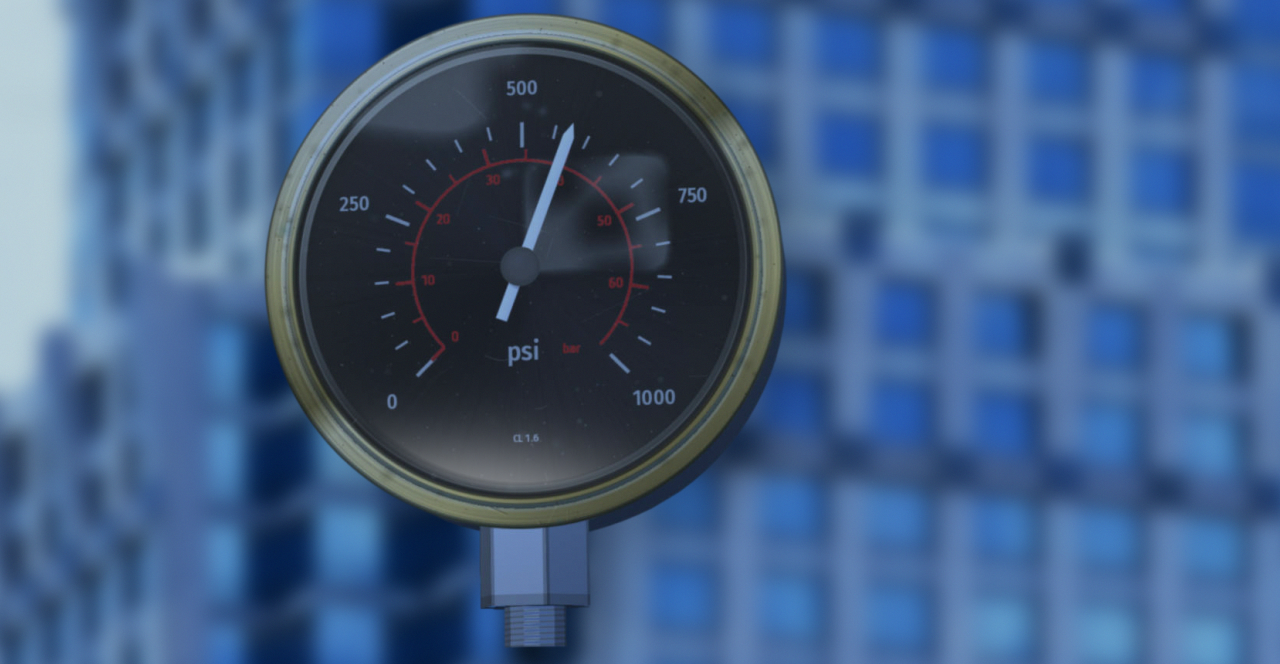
575 psi
